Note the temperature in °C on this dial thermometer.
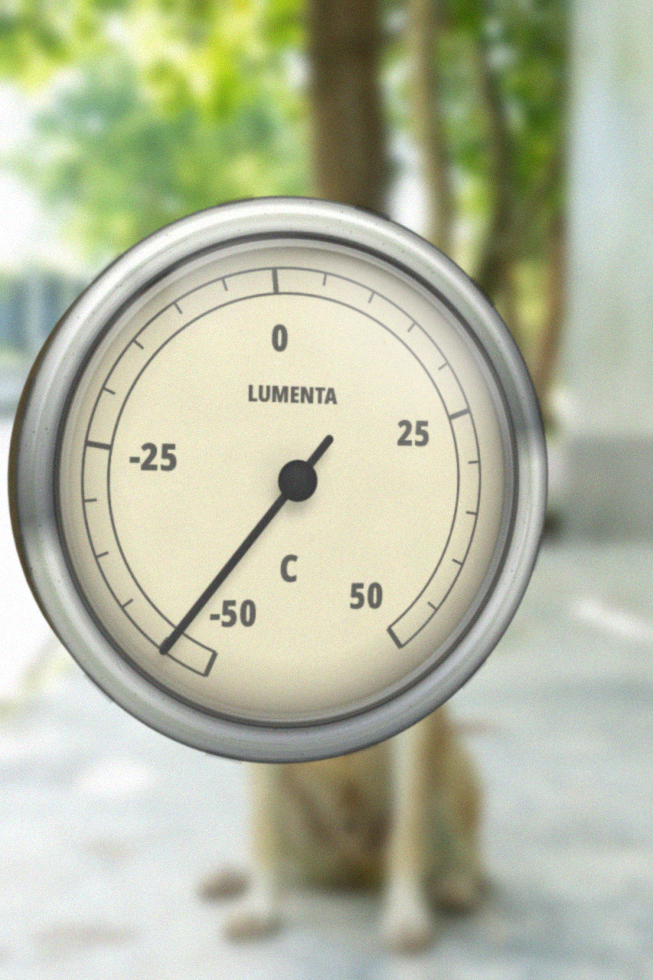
-45 °C
